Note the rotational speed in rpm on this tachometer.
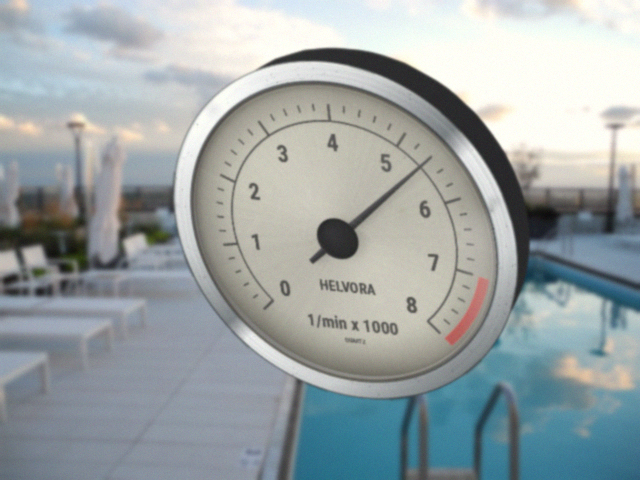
5400 rpm
